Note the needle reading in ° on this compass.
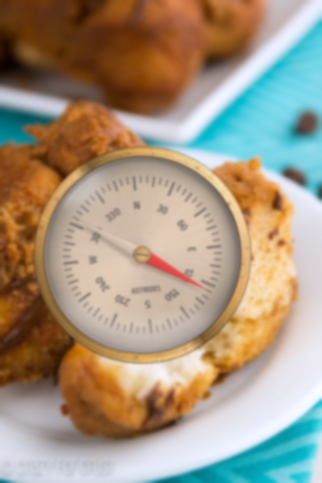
125 °
